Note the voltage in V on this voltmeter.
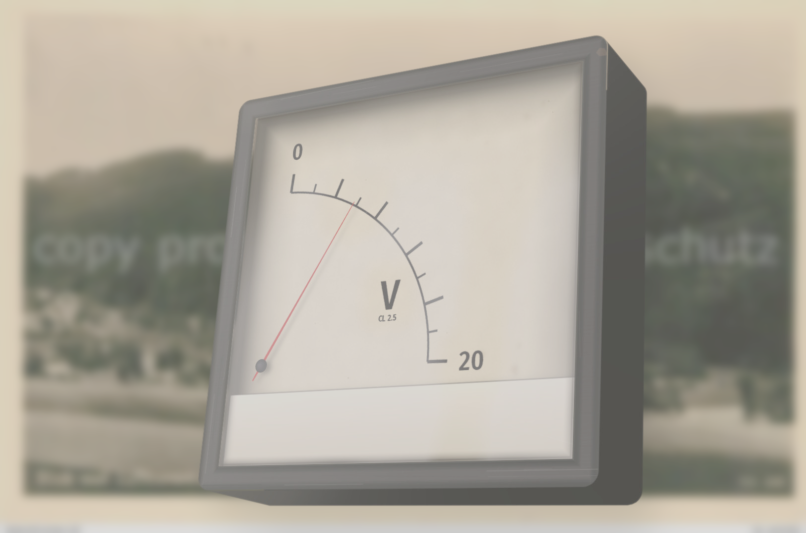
6 V
